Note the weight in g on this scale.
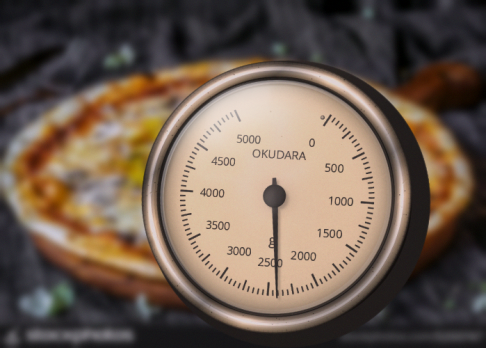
2400 g
